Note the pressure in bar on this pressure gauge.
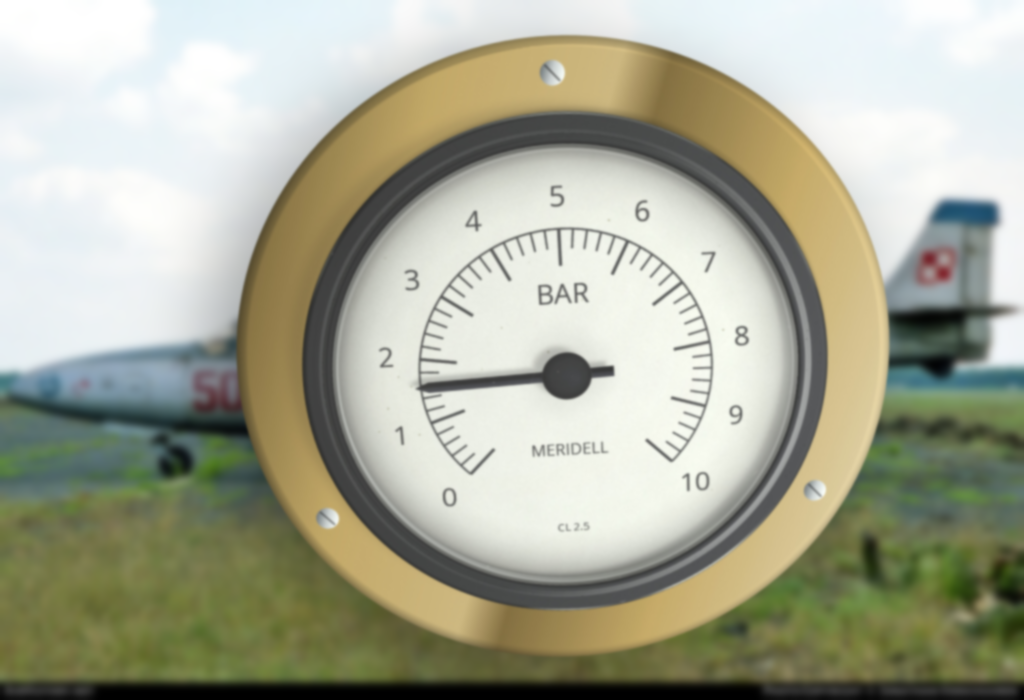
1.6 bar
